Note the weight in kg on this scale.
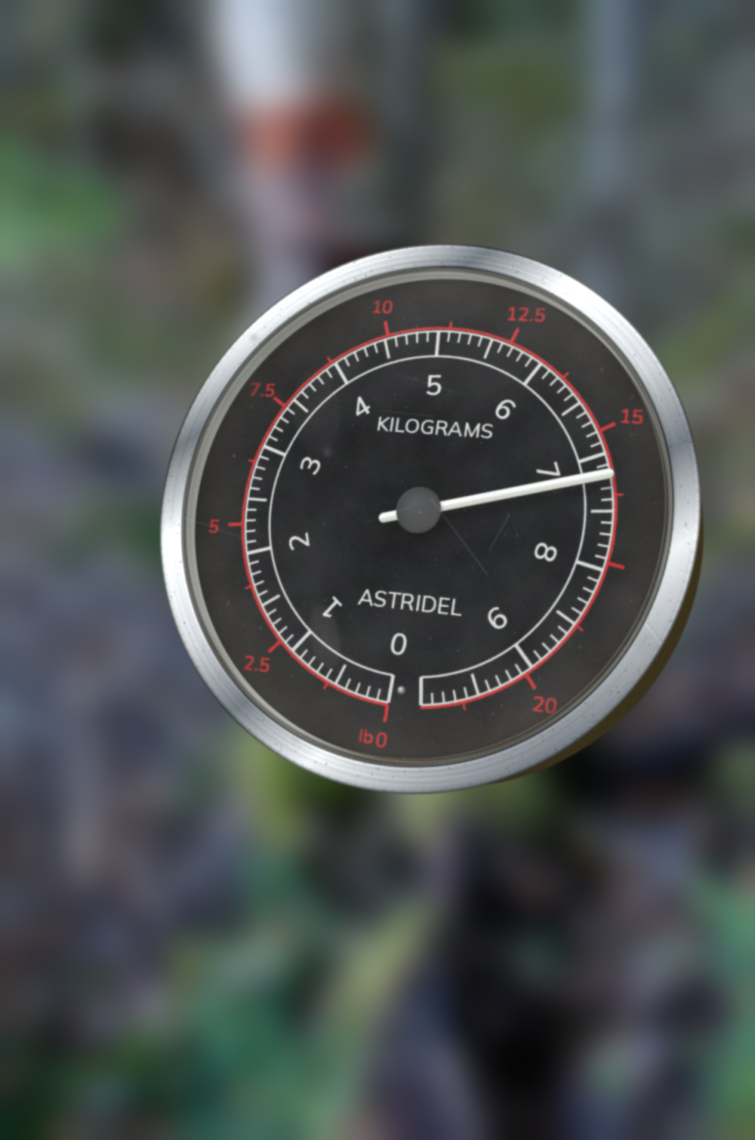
7.2 kg
